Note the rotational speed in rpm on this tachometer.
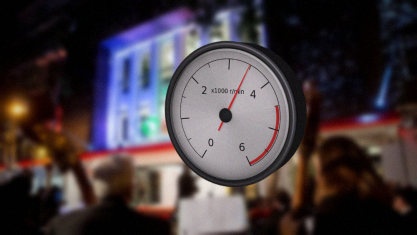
3500 rpm
